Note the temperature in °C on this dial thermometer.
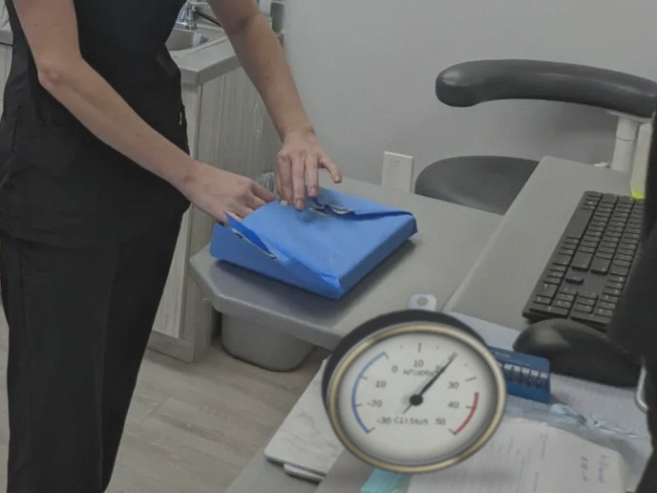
20 °C
